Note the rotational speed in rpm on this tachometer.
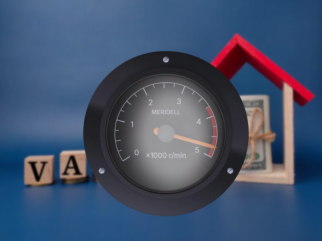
4750 rpm
